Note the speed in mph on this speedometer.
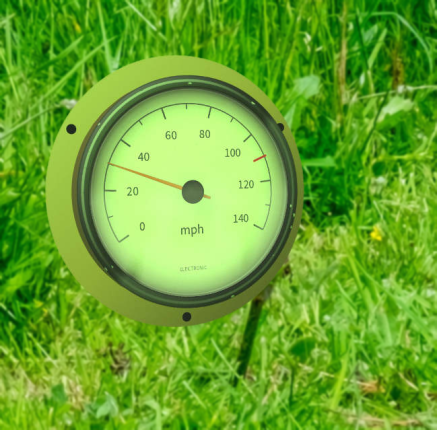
30 mph
